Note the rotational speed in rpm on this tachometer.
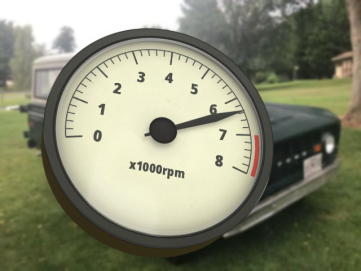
6400 rpm
